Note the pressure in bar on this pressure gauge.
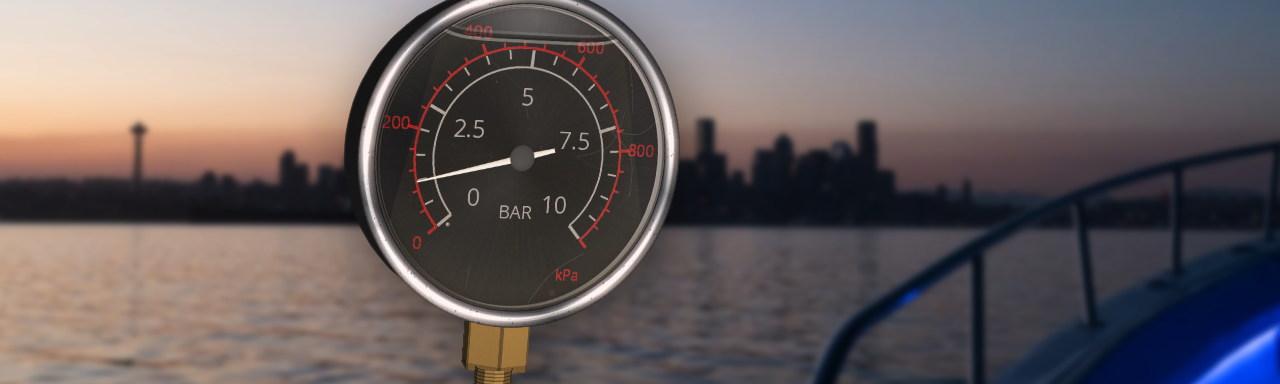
1 bar
